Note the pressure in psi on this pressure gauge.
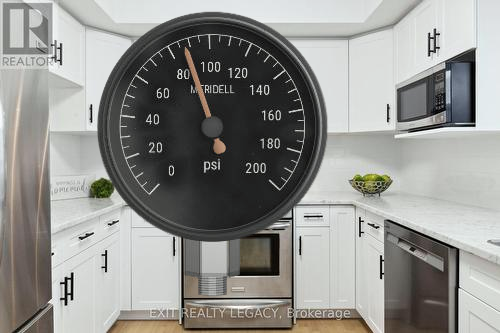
87.5 psi
